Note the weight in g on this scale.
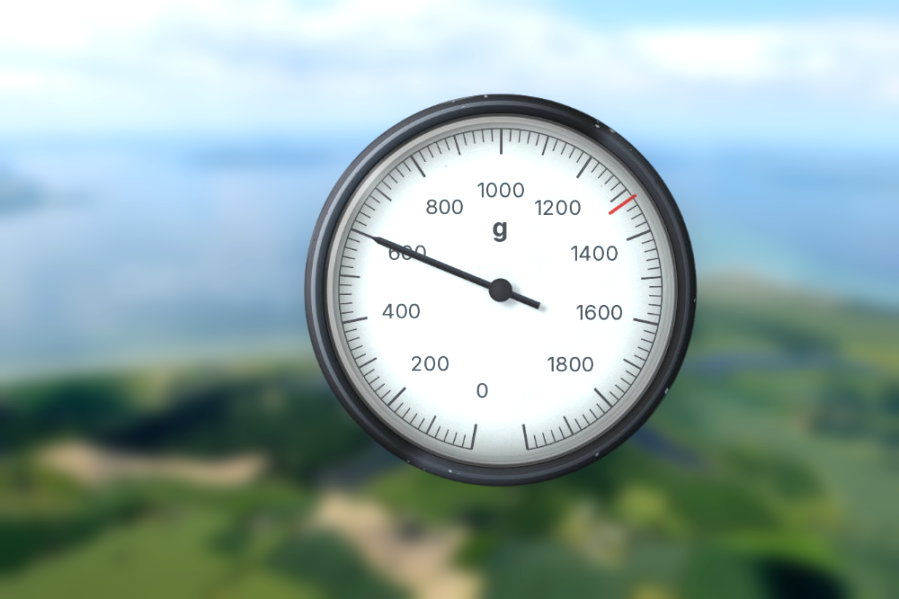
600 g
